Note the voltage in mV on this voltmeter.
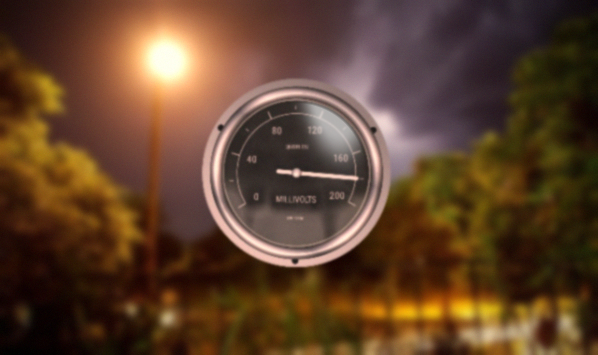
180 mV
